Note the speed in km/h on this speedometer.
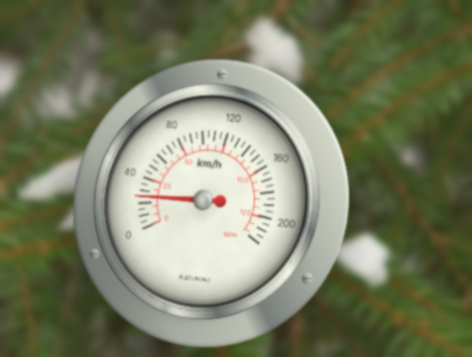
25 km/h
